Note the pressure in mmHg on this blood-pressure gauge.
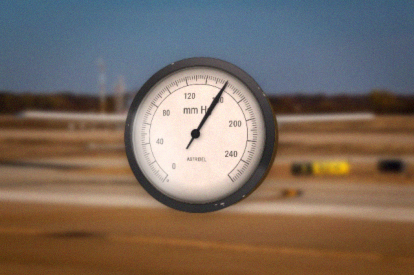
160 mmHg
